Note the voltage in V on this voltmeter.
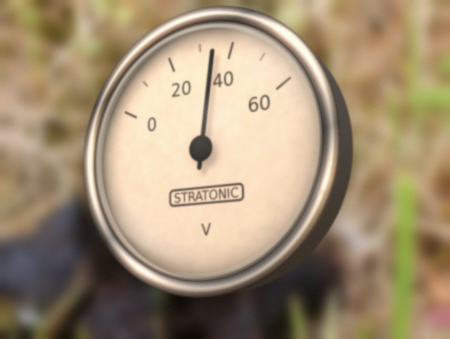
35 V
